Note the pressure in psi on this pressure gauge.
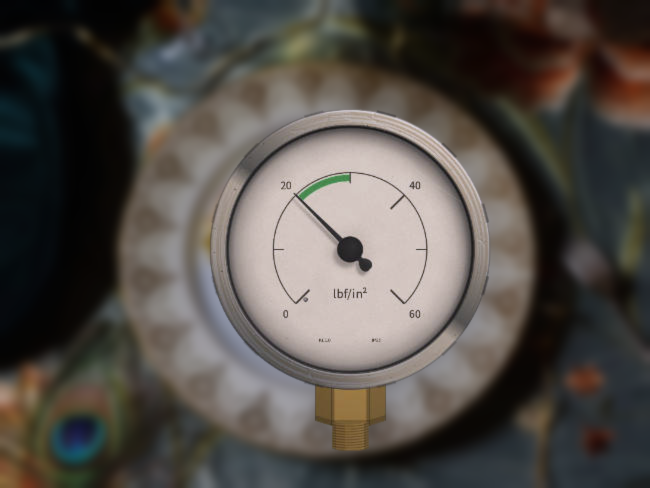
20 psi
